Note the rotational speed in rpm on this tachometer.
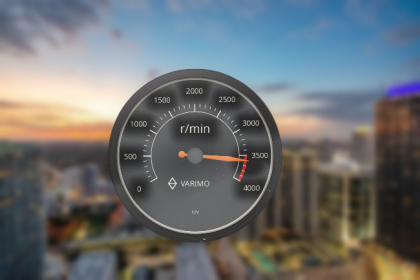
3600 rpm
